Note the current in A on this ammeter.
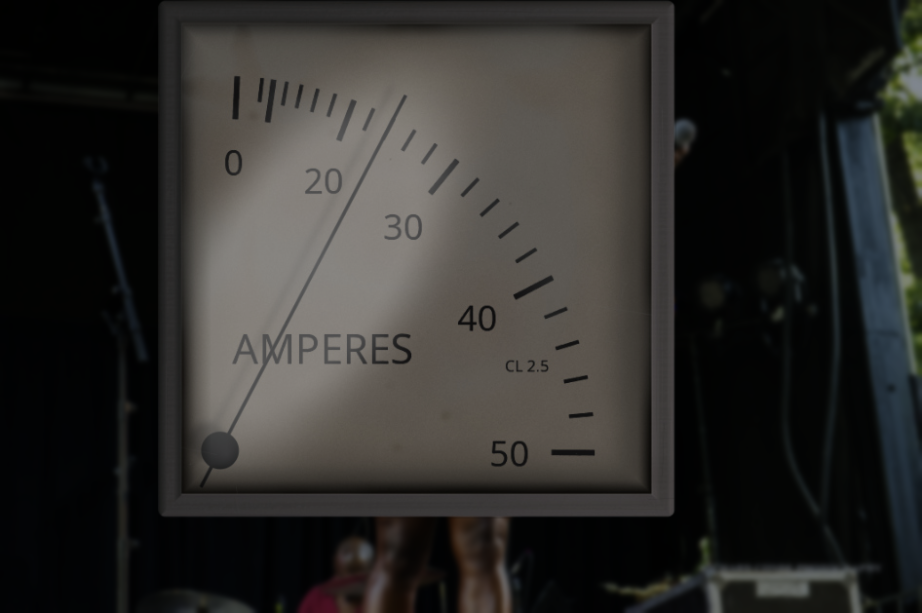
24 A
